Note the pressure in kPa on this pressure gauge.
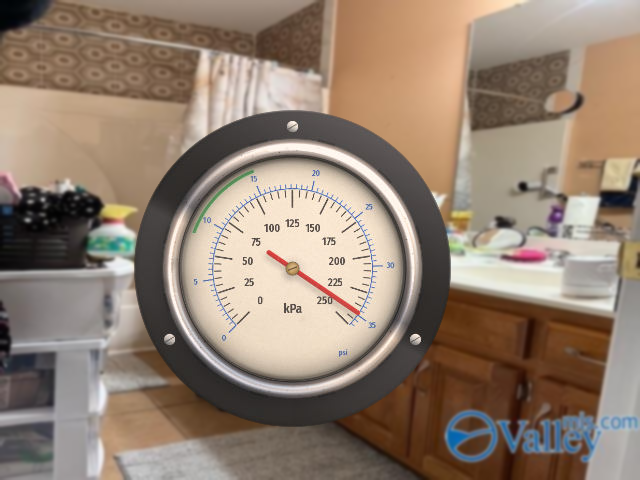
240 kPa
